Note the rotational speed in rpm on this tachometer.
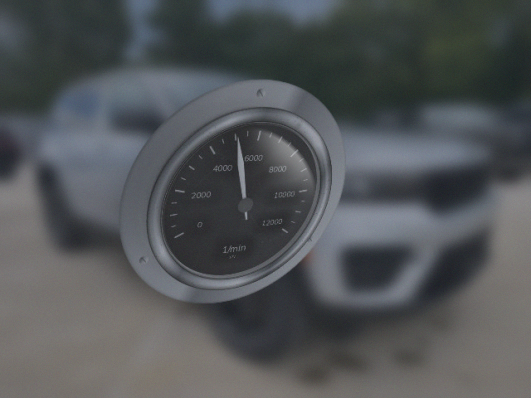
5000 rpm
